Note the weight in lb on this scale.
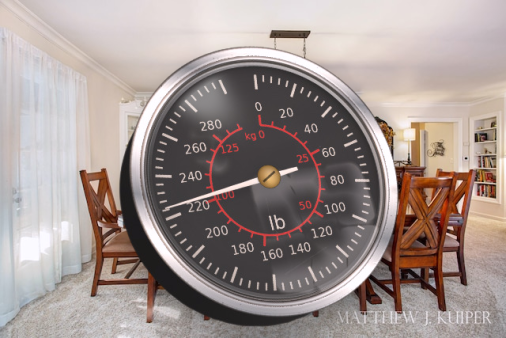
224 lb
